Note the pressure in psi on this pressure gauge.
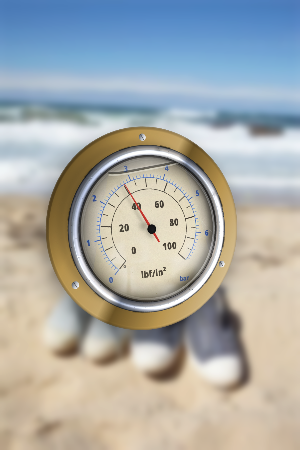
40 psi
